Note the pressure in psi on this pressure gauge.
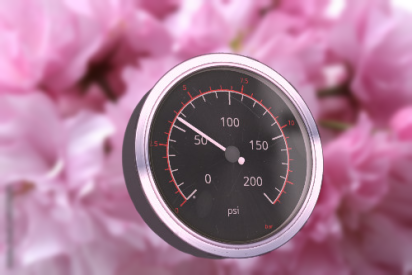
55 psi
